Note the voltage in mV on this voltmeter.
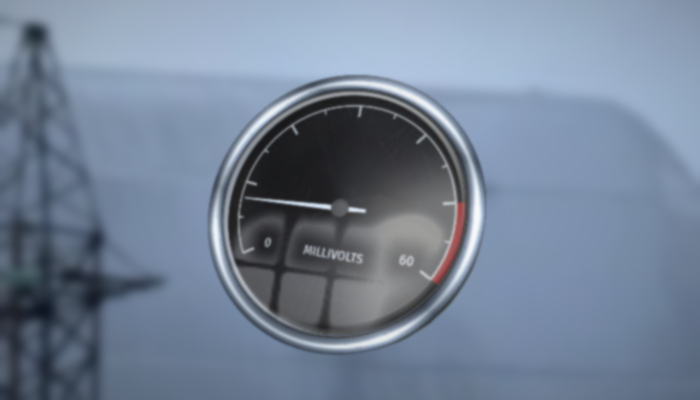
7.5 mV
